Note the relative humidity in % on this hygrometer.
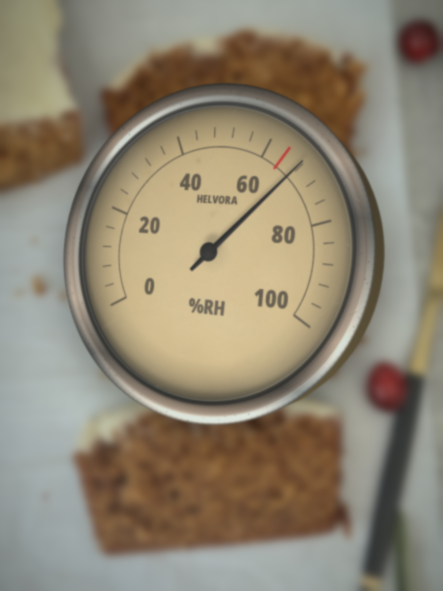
68 %
